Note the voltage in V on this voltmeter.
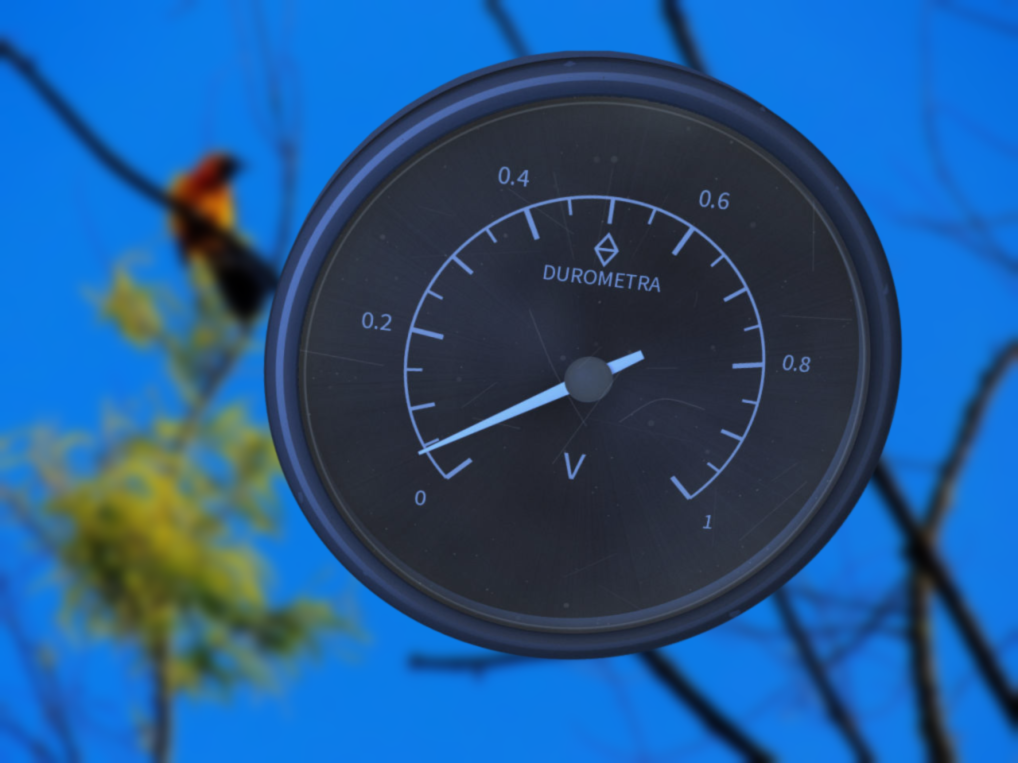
0.05 V
